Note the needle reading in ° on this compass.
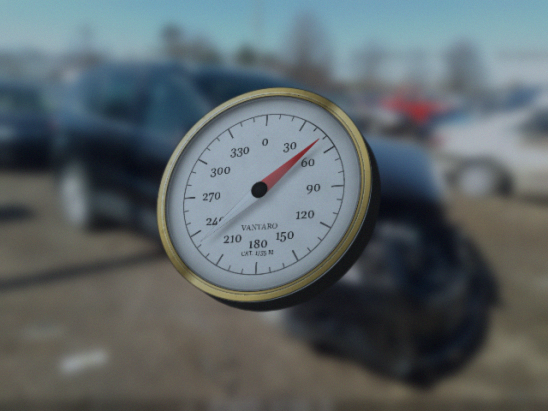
50 °
